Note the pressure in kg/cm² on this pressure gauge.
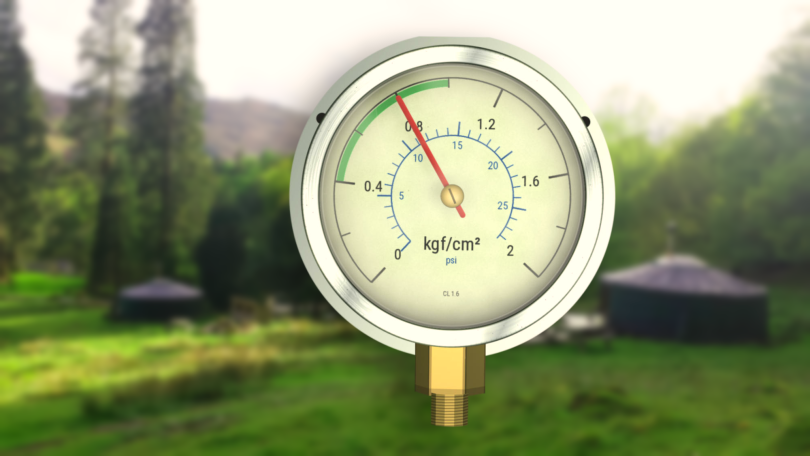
0.8 kg/cm²
